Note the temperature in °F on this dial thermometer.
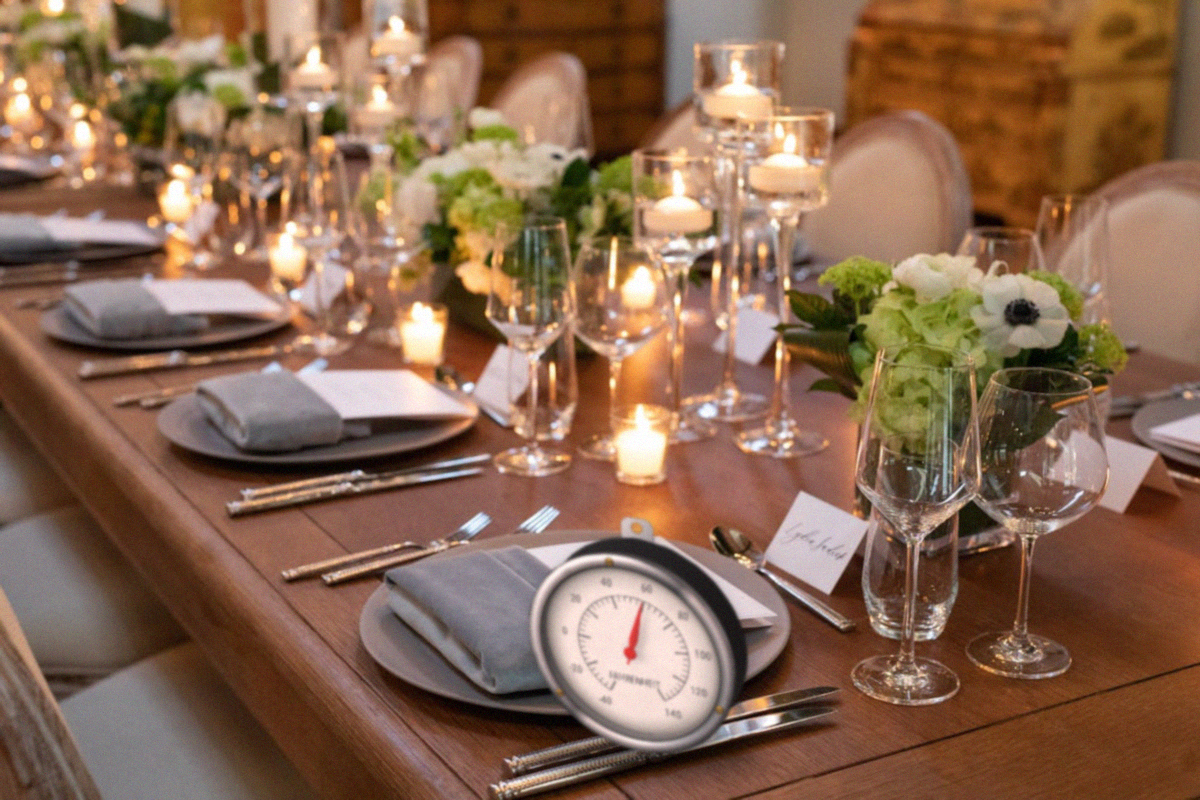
60 °F
